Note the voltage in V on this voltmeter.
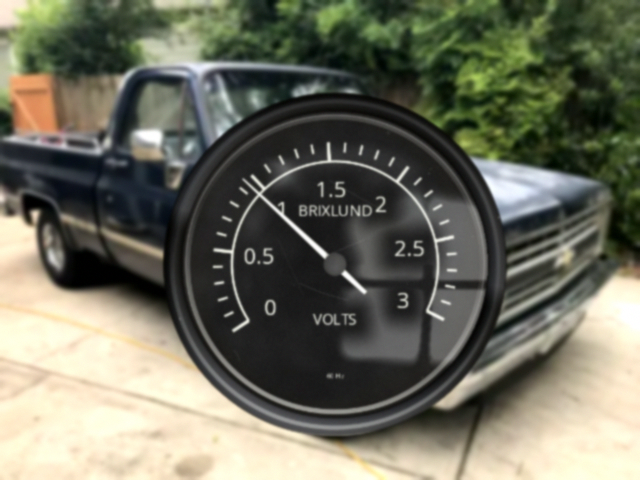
0.95 V
